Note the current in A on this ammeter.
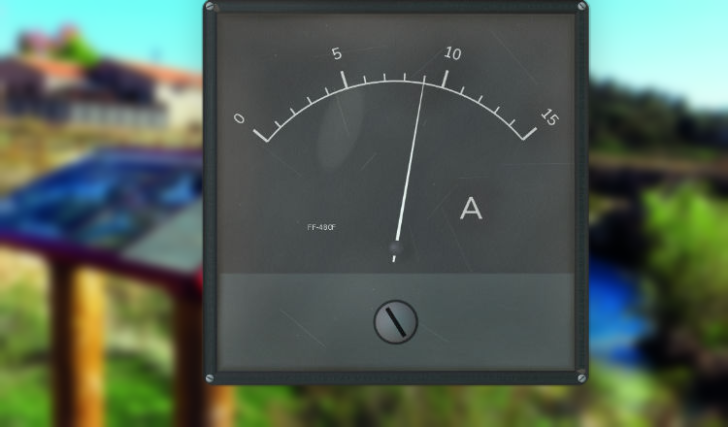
9 A
